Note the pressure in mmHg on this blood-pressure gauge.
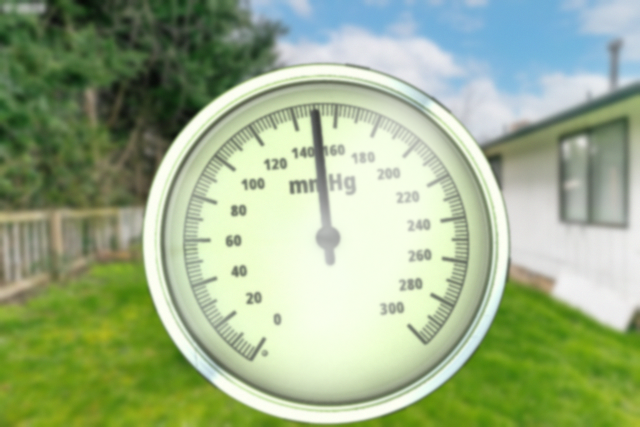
150 mmHg
